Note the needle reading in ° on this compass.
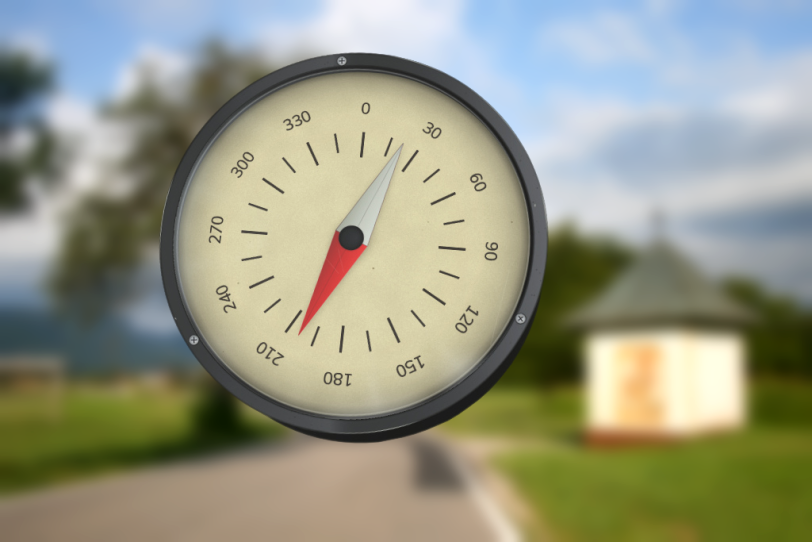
202.5 °
